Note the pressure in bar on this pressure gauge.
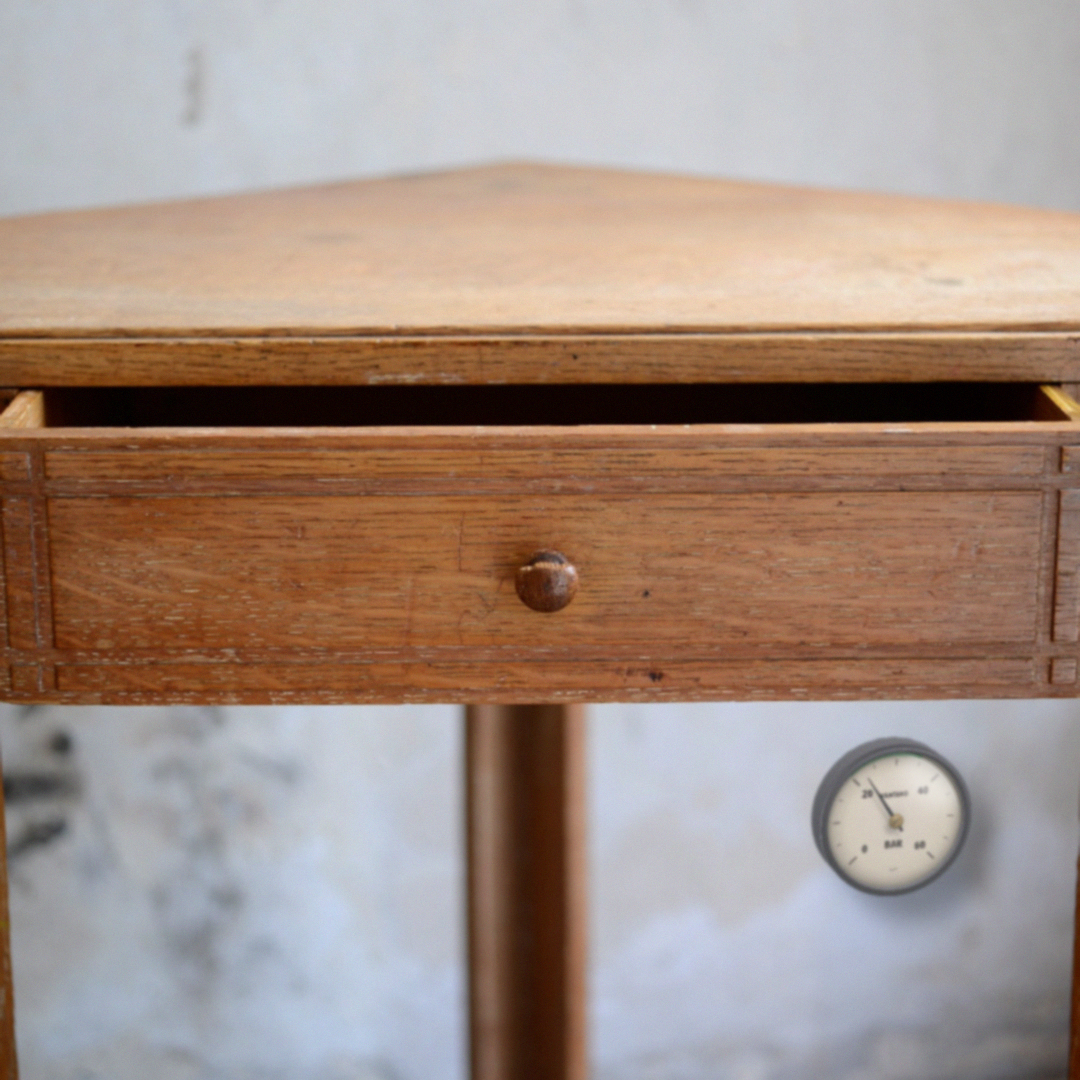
22.5 bar
